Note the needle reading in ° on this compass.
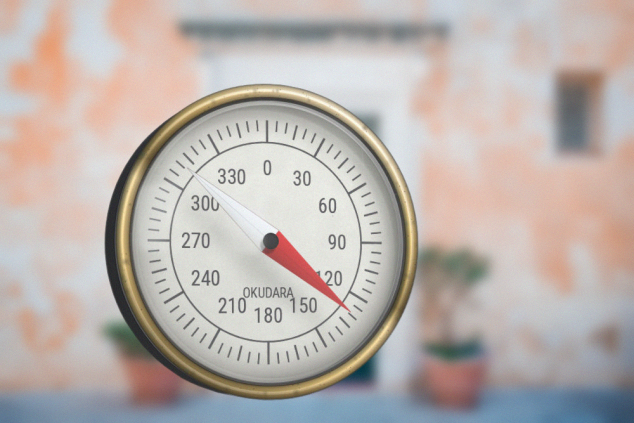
130 °
